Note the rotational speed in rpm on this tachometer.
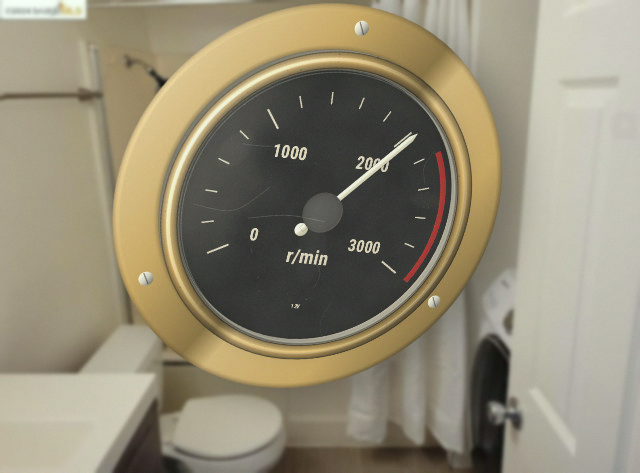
2000 rpm
